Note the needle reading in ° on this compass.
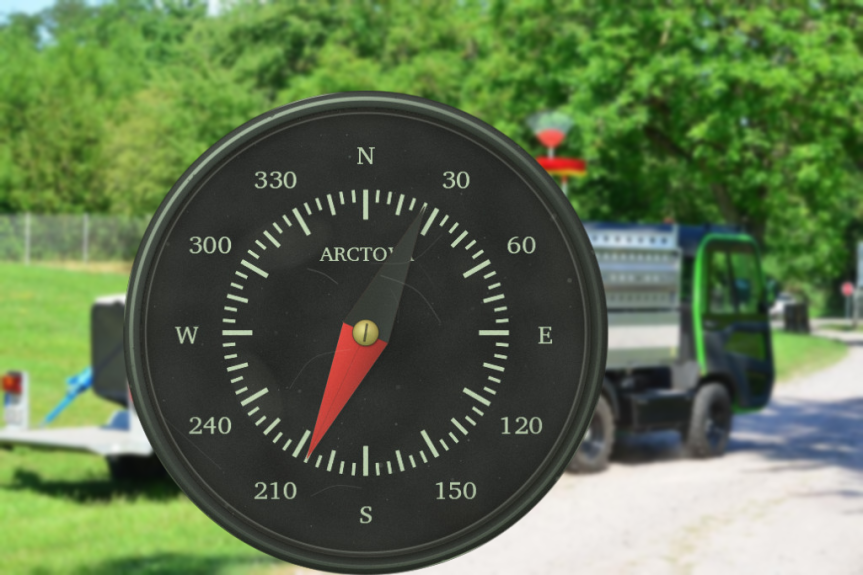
205 °
